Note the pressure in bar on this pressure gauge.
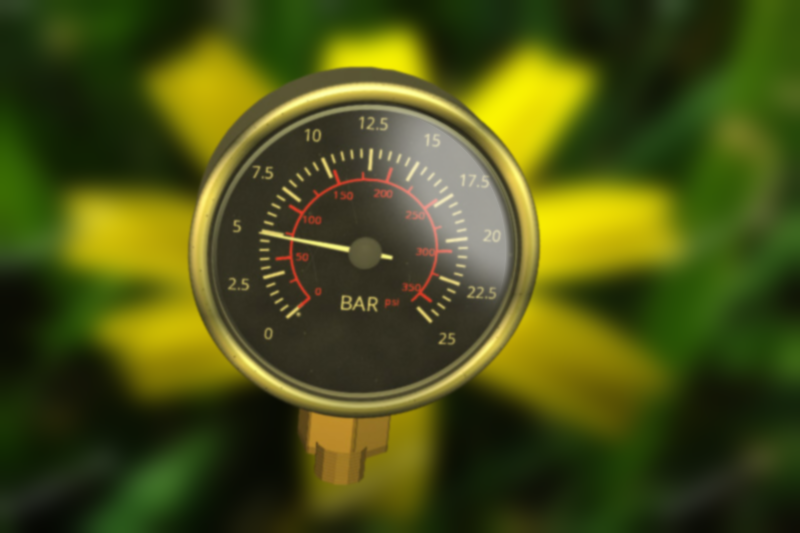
5 bar
